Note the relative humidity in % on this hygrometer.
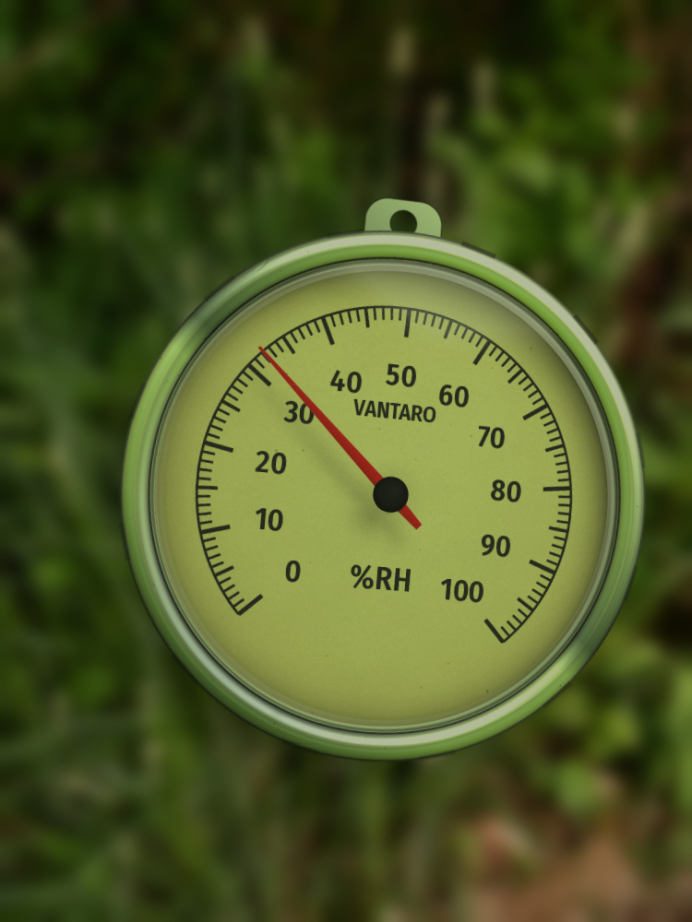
32 %
